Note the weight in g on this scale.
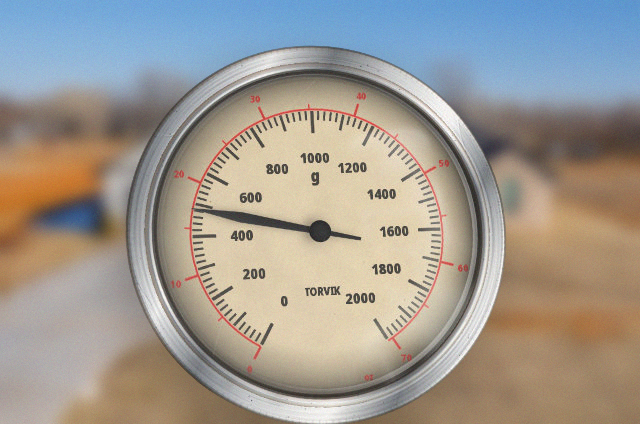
480 g
